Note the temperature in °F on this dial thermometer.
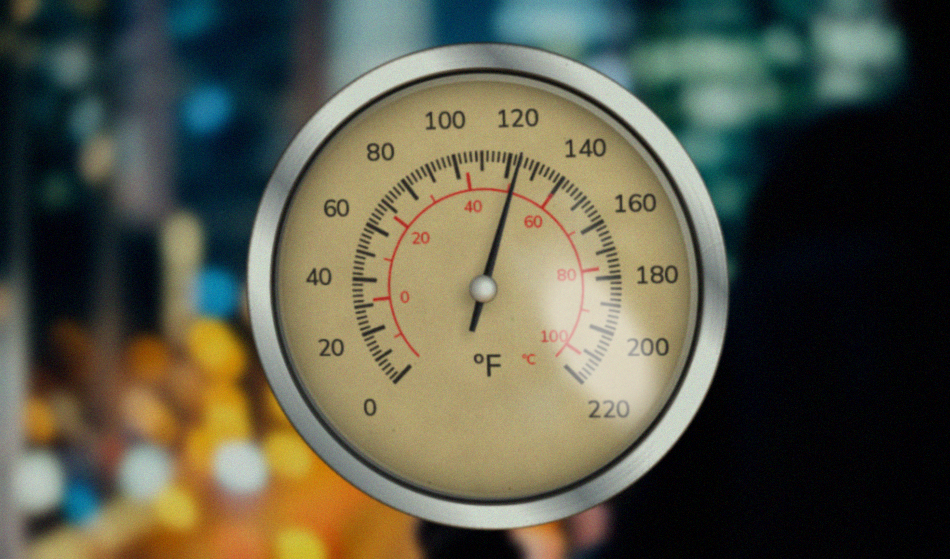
124 °F
